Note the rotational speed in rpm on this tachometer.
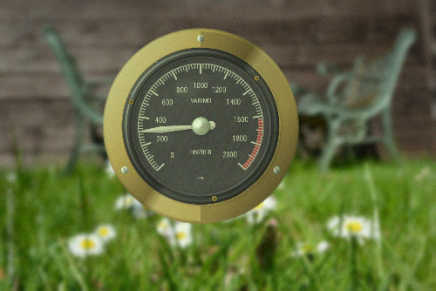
300 rpm
